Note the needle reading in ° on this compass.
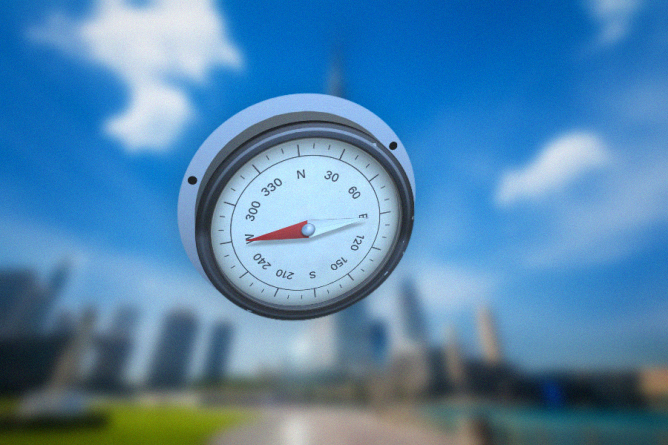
270 °
